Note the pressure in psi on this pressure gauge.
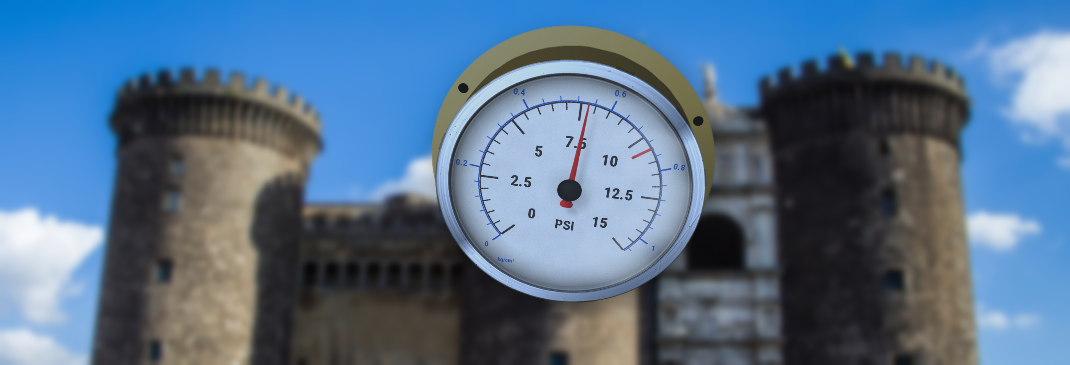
7.75 psi
